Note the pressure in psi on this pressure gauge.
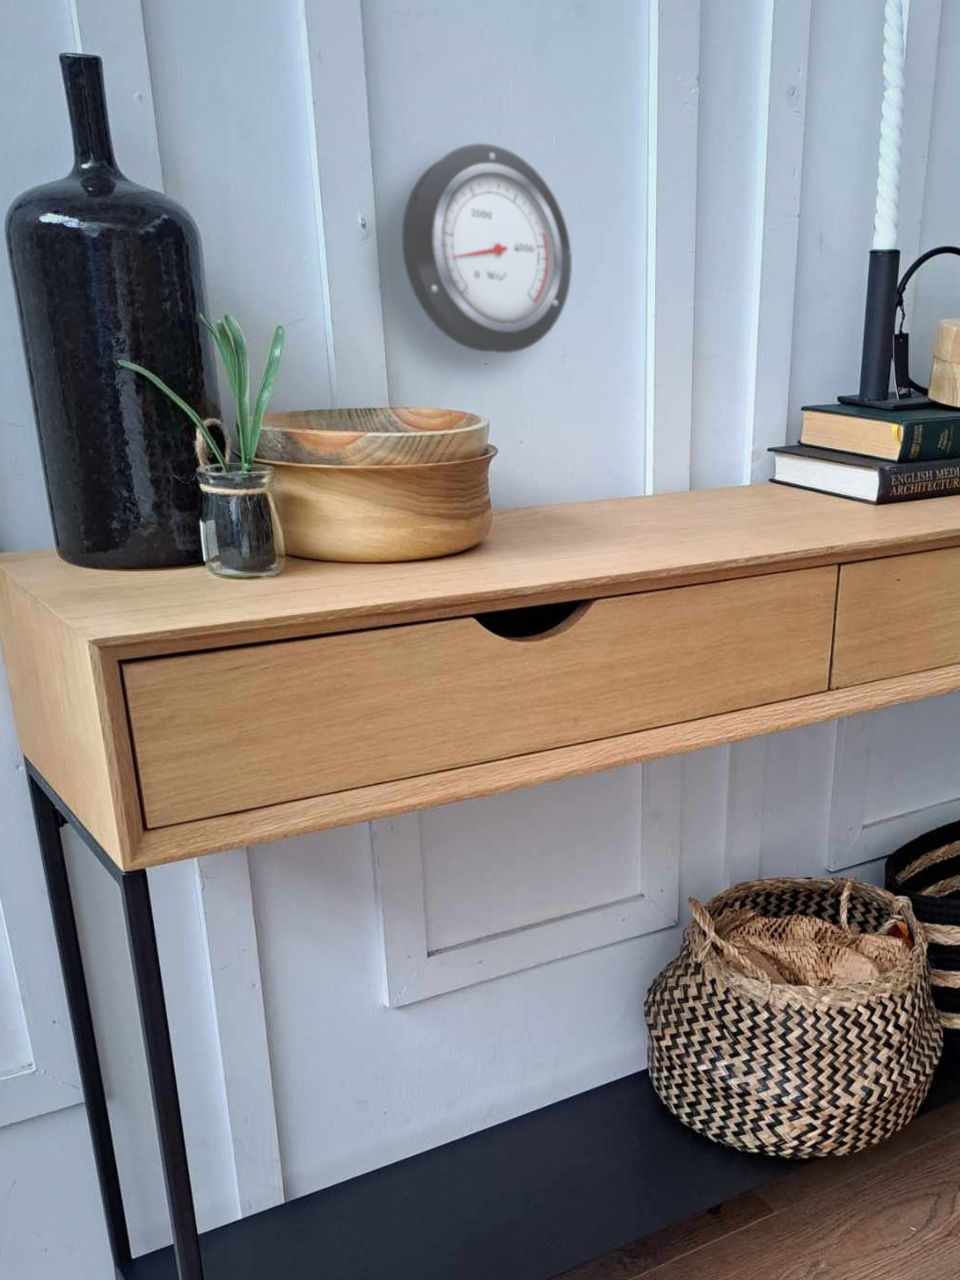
600 psi
